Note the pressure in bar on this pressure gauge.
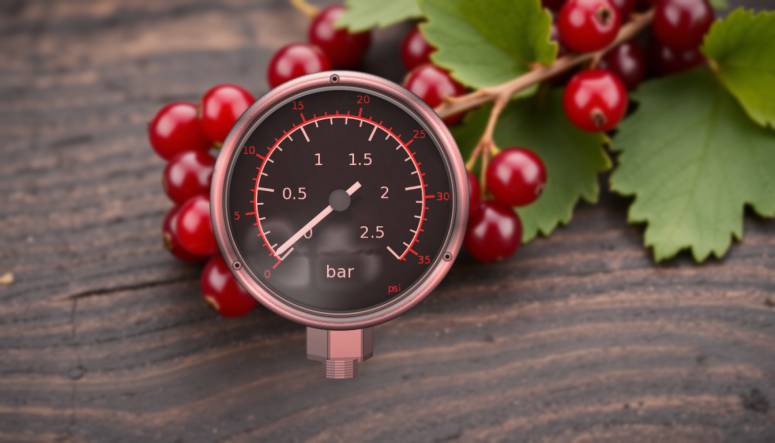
0.05 bar
